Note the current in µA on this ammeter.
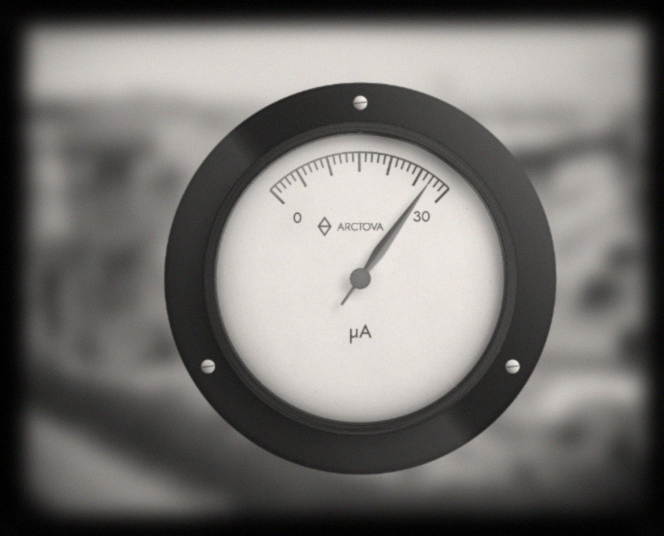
27 µA
